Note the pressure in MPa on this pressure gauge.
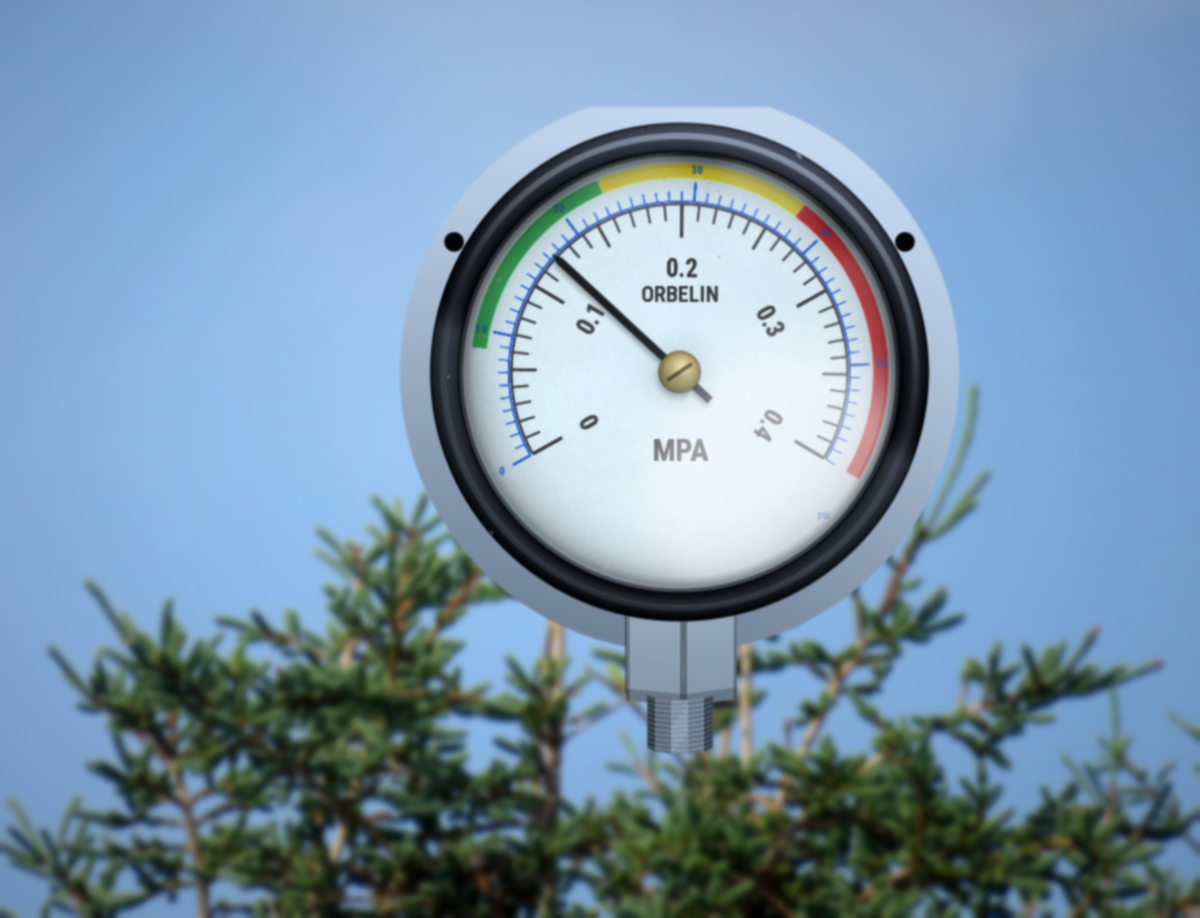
0.12 MPa
